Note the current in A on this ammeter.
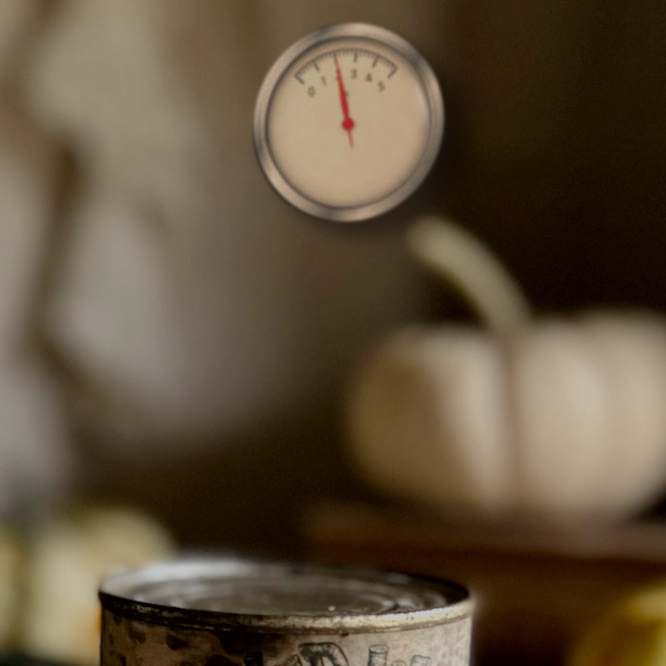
2 A
